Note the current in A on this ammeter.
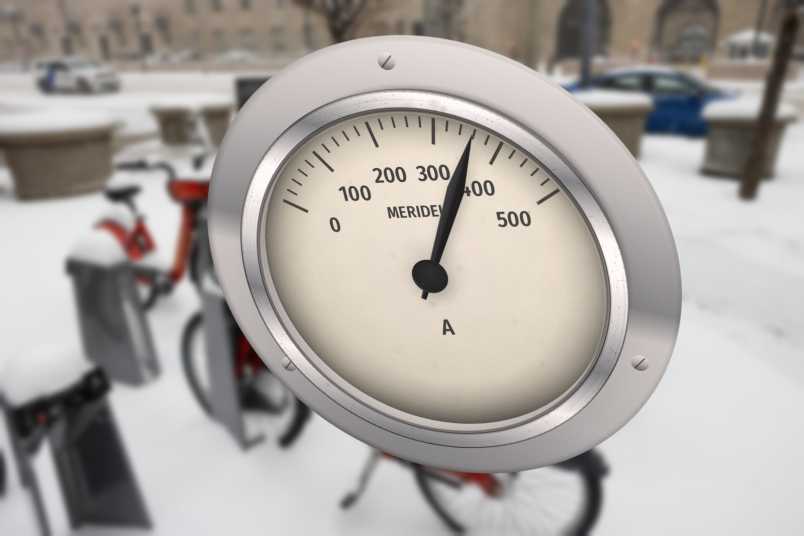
360 A
